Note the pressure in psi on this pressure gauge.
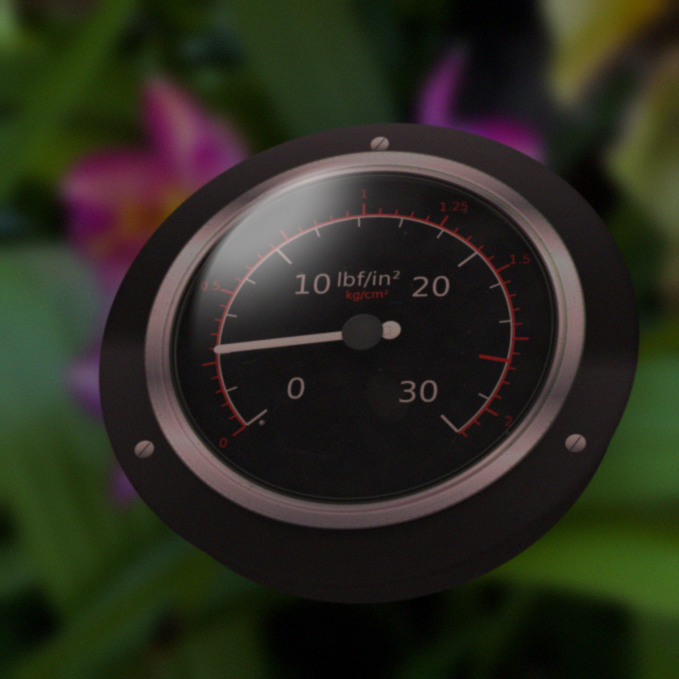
4 psi
